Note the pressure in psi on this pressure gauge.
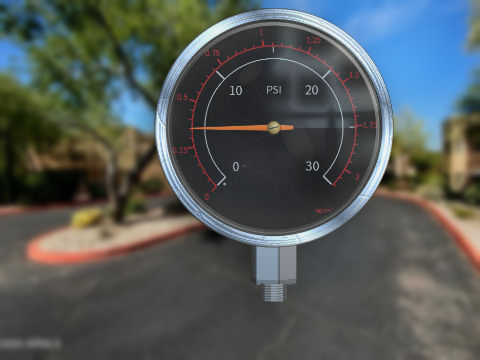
5 psi
